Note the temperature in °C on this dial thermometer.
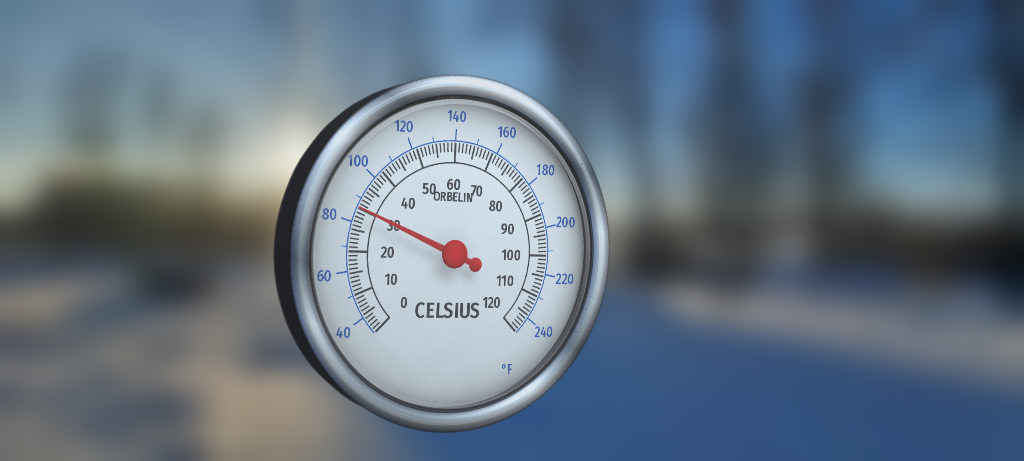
30 °C
